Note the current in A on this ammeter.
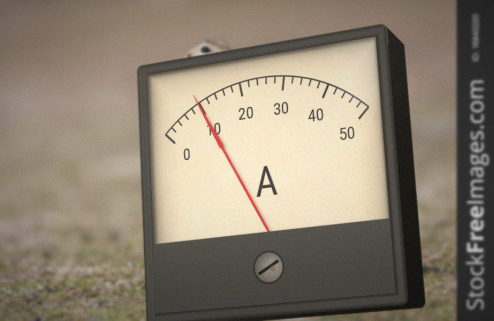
10 A
